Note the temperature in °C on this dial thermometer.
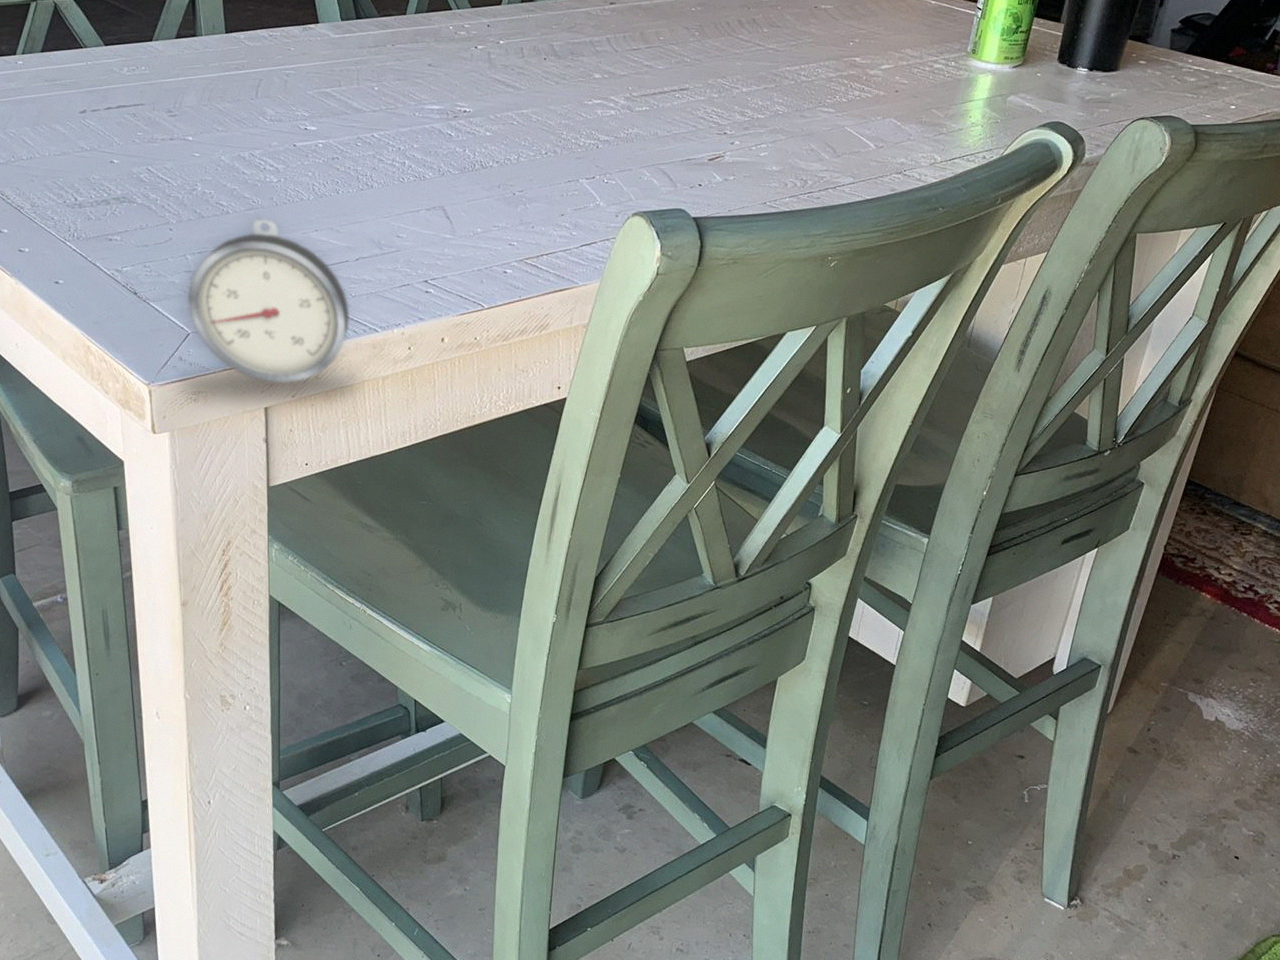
-40 °C
